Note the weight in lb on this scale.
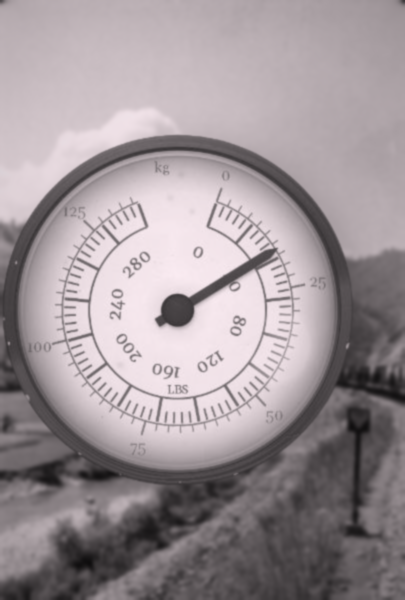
36 lb
